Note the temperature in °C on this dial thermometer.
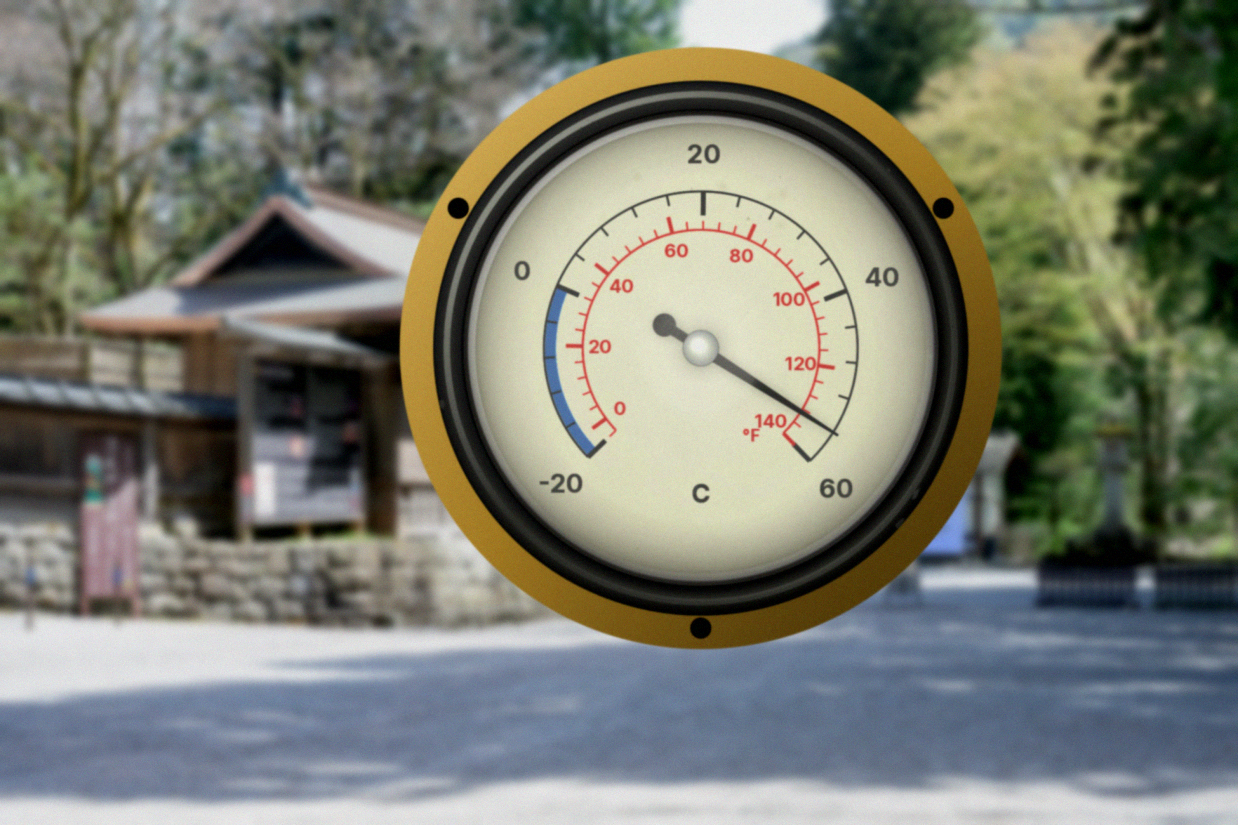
56 °C
